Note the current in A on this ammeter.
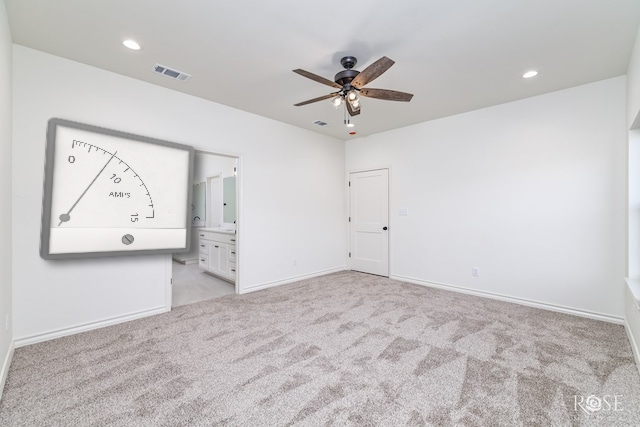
8 A
